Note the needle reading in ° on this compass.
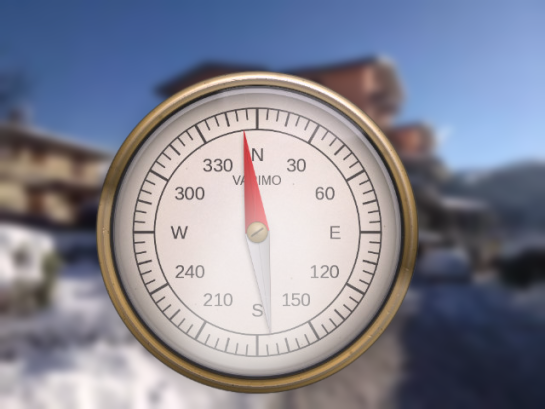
352.5 °
